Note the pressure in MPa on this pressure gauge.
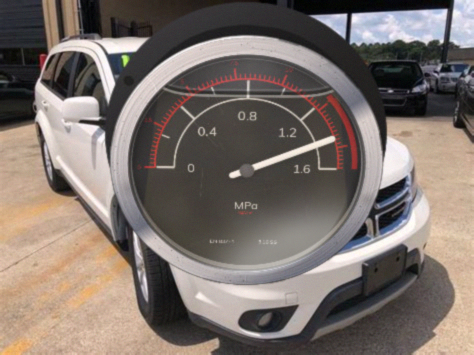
1.4 MPa
